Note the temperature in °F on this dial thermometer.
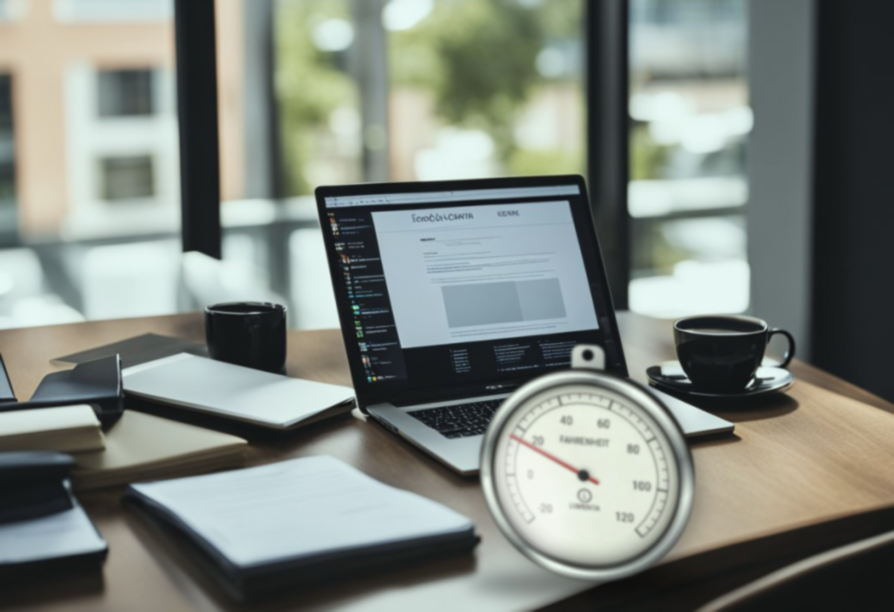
16 °F
